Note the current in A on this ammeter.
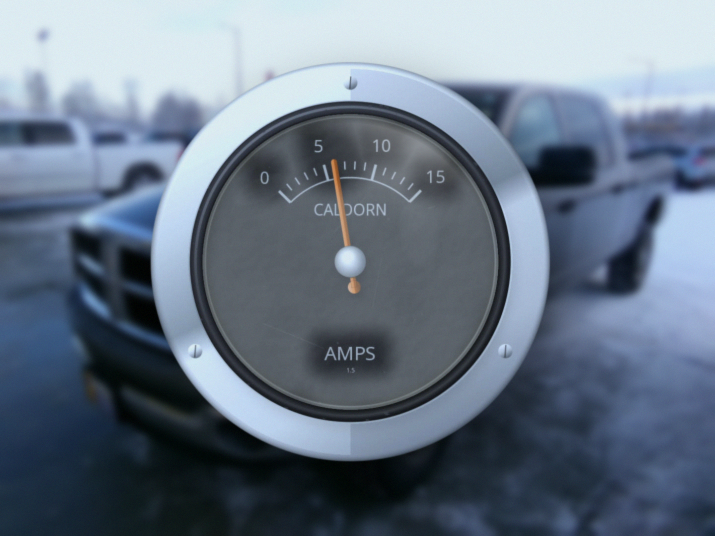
6 A
